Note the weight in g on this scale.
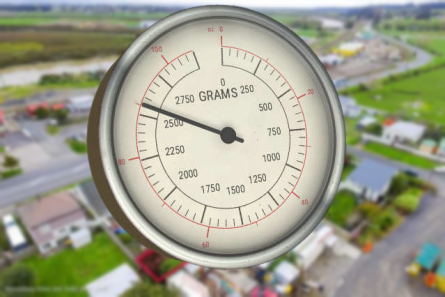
2550 g
